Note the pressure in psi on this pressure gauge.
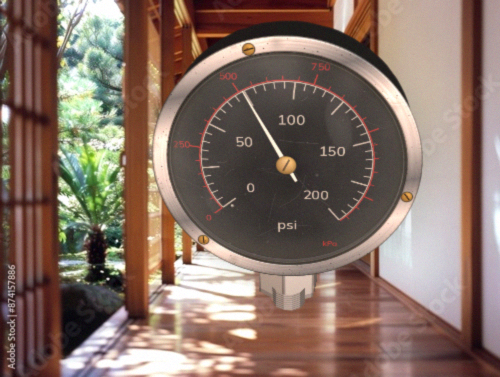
75 psi
